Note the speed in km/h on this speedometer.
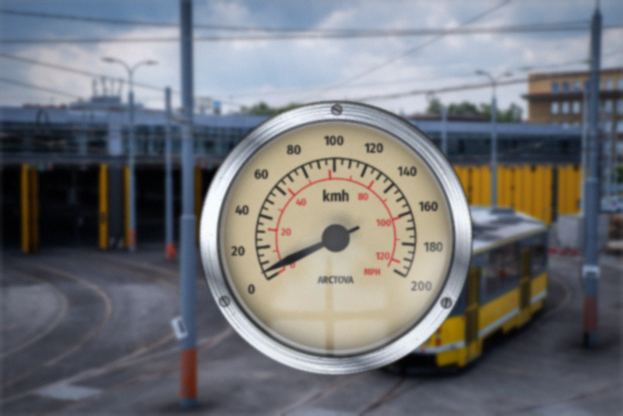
5 km/h
